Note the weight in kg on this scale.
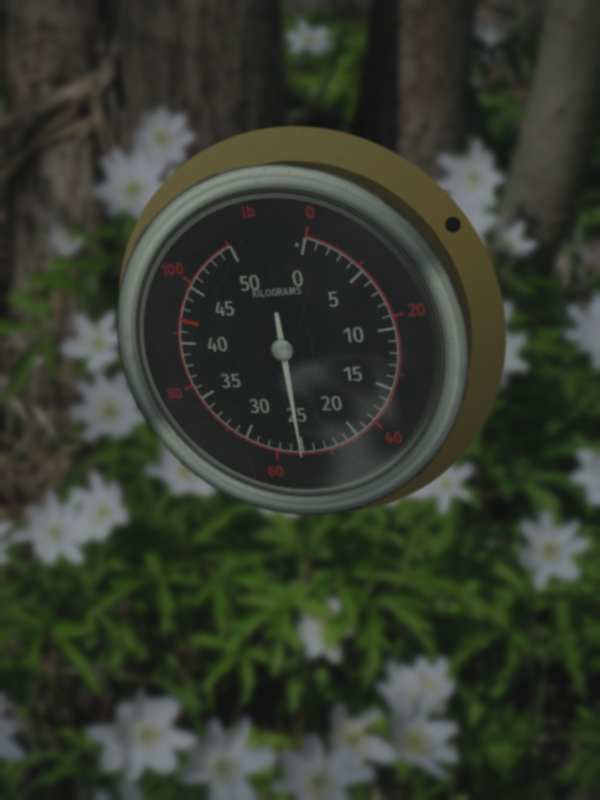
25 kg
